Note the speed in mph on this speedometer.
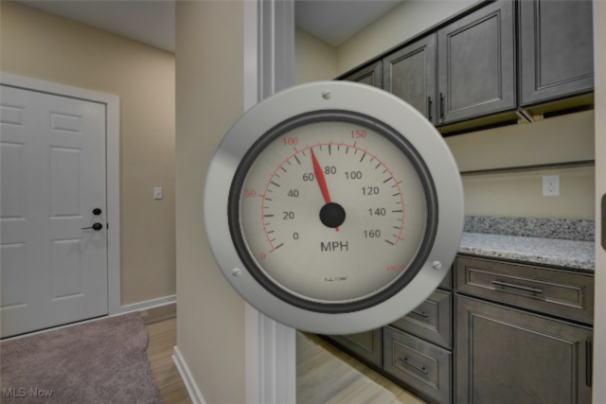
70 mph
